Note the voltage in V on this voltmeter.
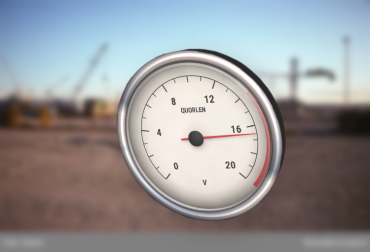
16.5 V
